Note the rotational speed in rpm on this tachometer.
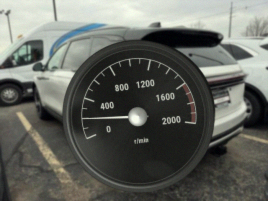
200 rpm
